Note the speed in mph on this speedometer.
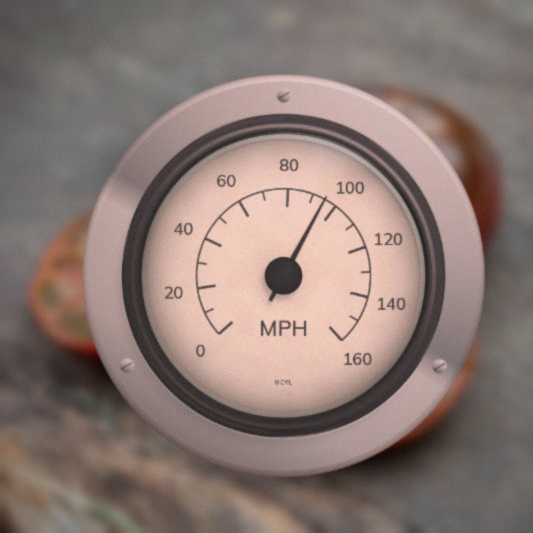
95 mph
